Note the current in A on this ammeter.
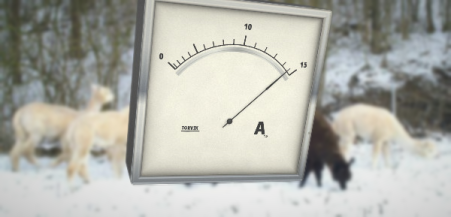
14.5 A
